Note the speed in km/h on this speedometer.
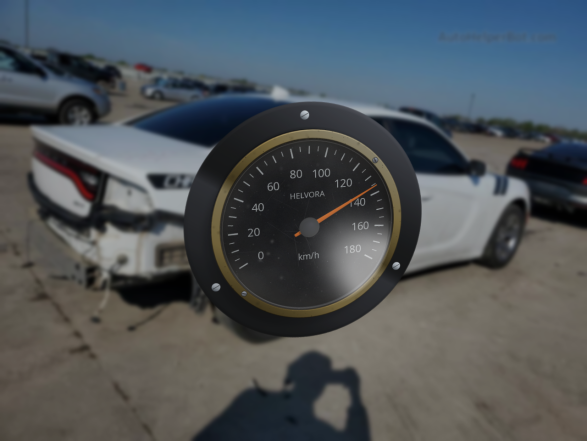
135 km/h
